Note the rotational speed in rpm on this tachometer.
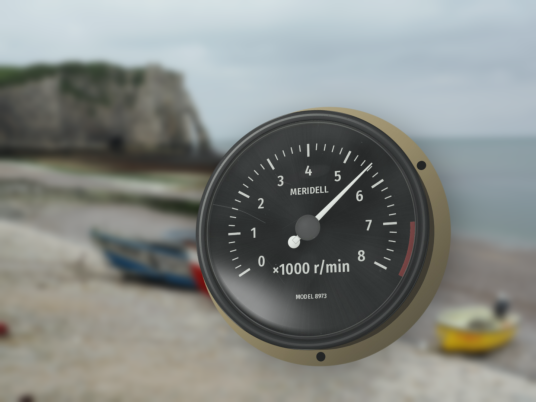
5600 rpm
